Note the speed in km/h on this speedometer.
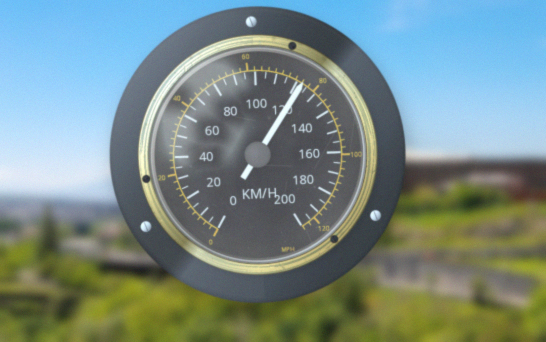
122.5 km/h
